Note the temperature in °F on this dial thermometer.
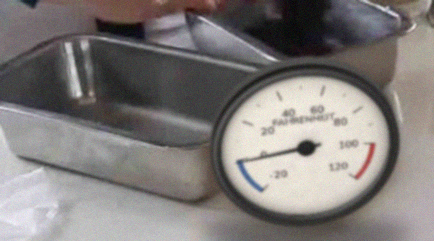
0 °F
